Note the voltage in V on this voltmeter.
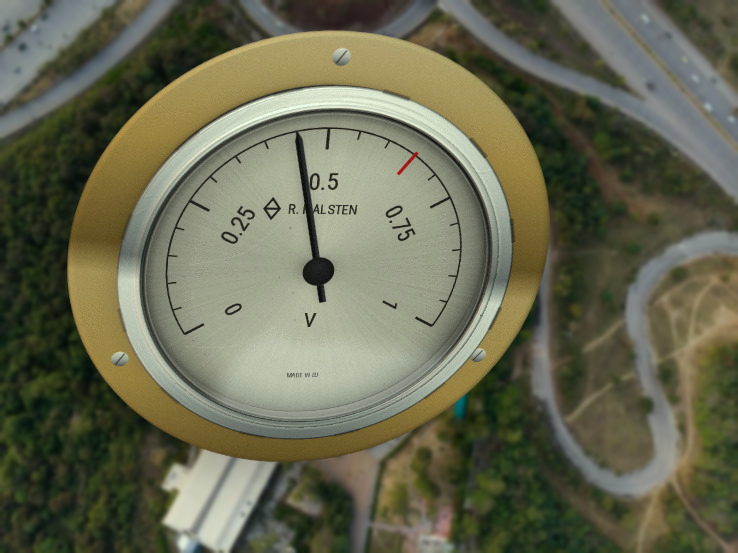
0.45 V
